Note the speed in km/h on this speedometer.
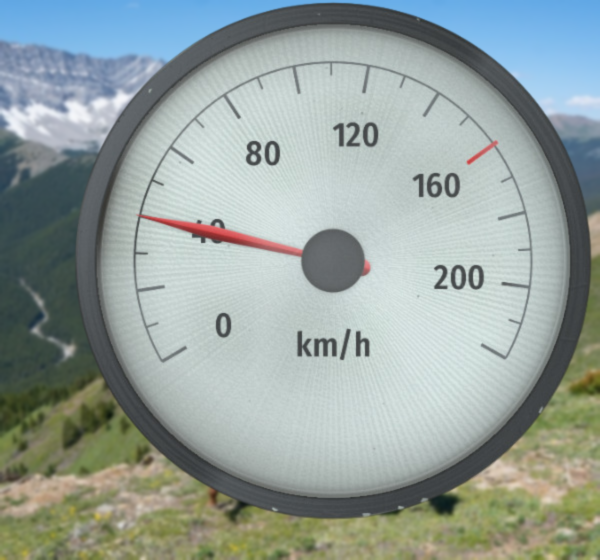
40 km/h
